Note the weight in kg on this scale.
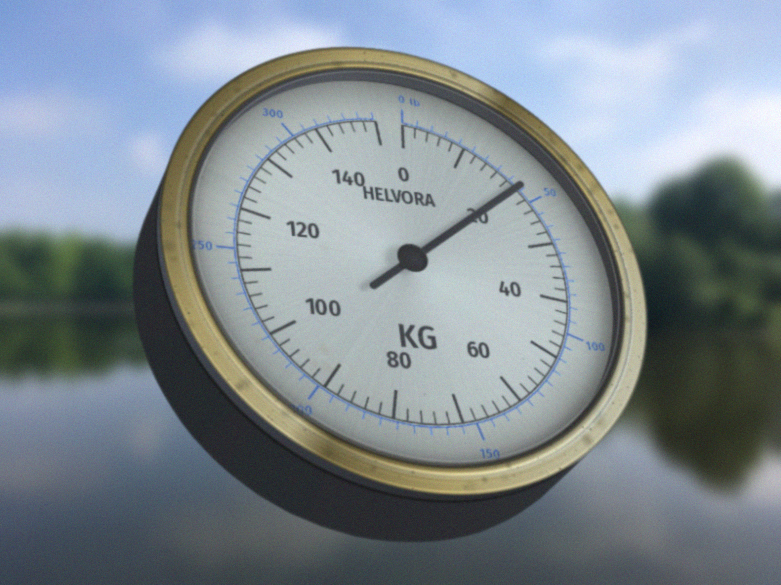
20 kg
